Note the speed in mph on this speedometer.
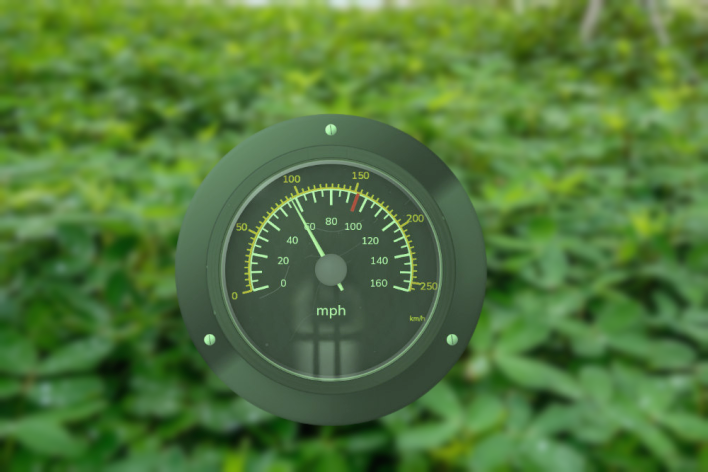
57.5 mph
